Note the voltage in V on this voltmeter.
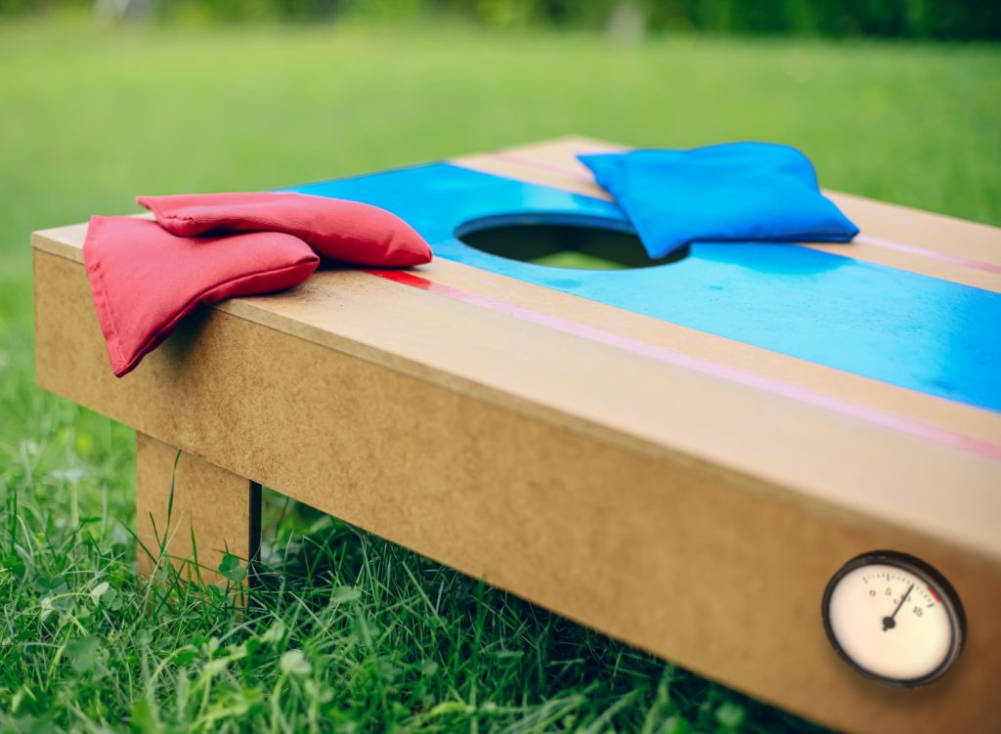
10 V
